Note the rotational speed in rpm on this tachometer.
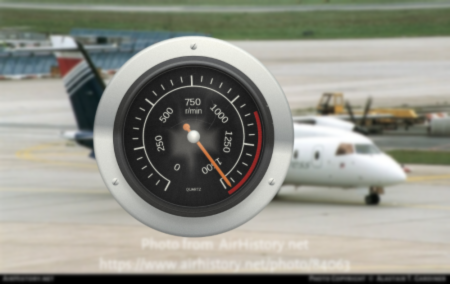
1475 rpm
